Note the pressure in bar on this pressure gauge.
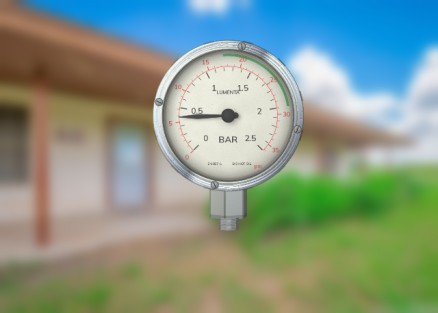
0.4 bar
